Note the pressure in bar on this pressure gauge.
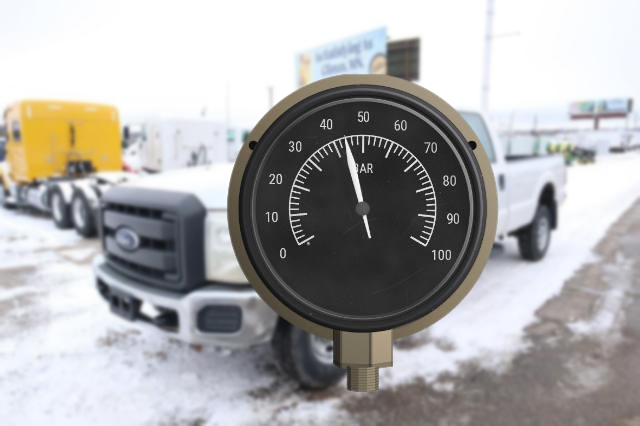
44 bar
